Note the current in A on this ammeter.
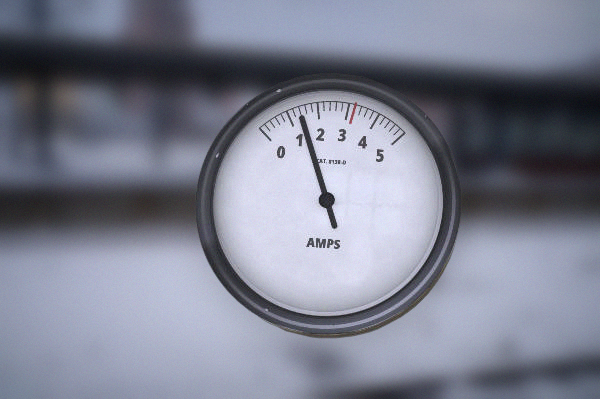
1.4 A
